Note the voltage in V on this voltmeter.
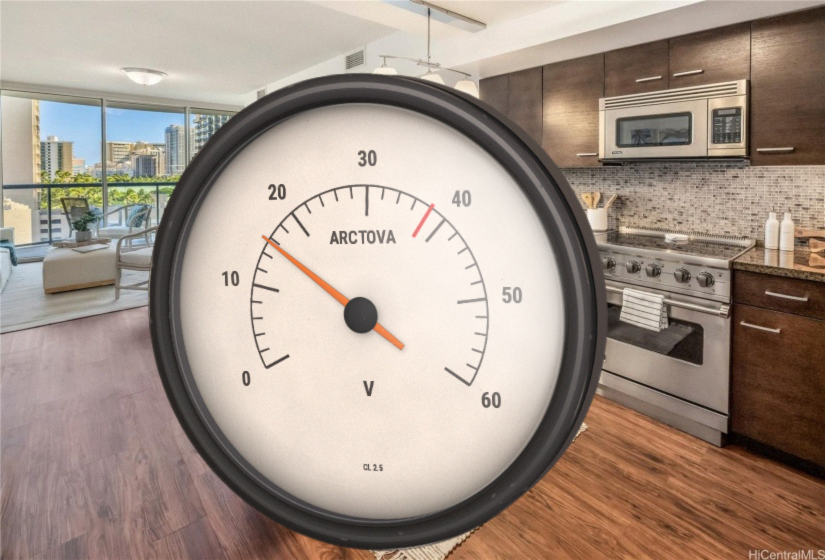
16 V
